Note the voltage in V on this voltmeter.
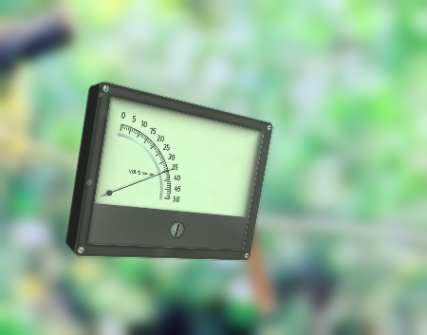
35 V
